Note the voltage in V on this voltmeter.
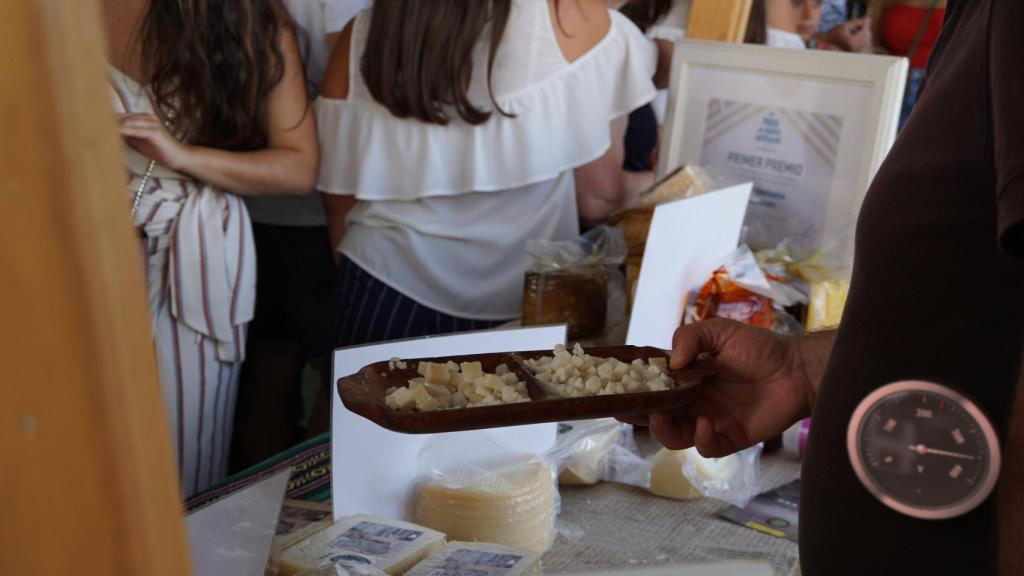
350 V
